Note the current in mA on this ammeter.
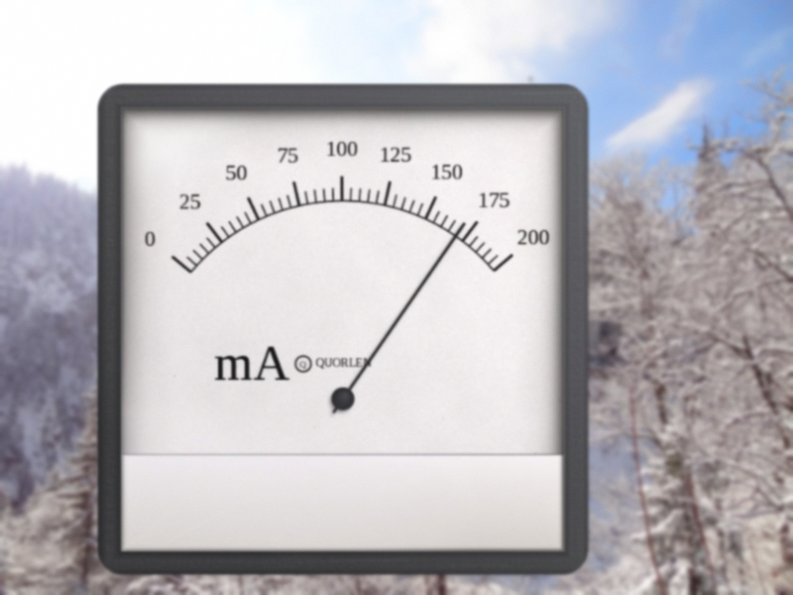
170 mA
